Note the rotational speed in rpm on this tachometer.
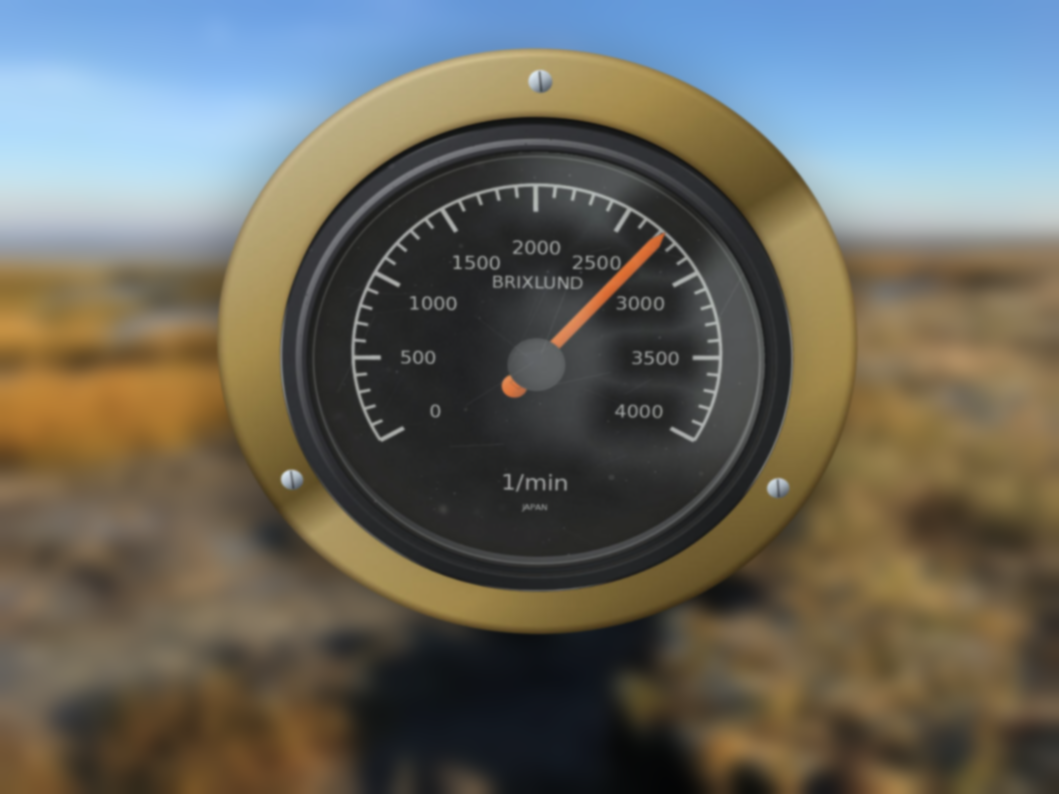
2700 rpm
